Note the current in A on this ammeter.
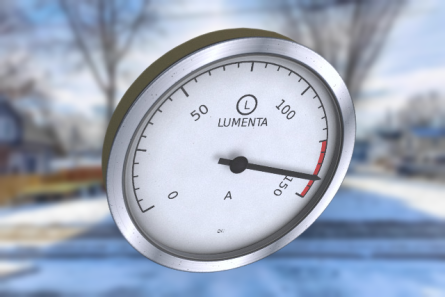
140 A
